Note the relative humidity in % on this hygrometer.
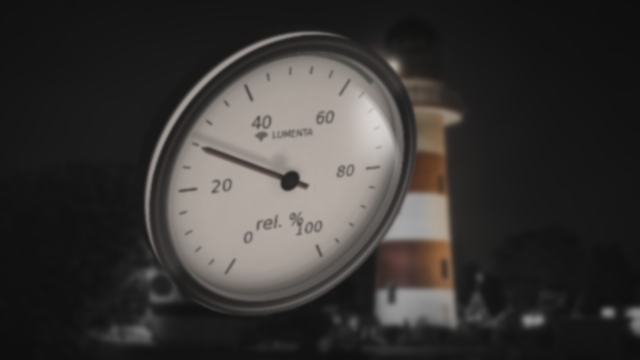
28 %
